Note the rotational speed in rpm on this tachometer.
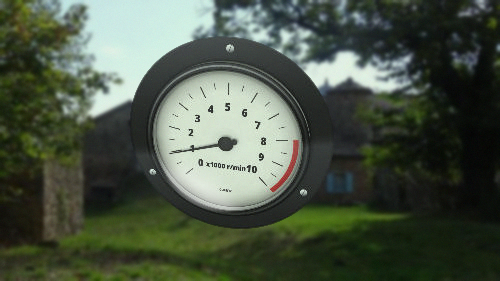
1000 rpm
